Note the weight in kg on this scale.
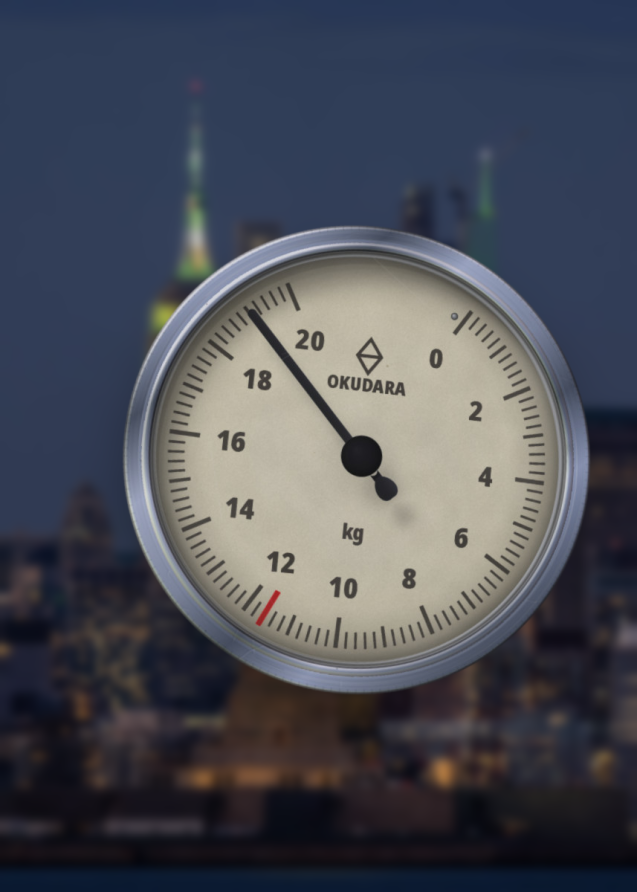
19 kg
